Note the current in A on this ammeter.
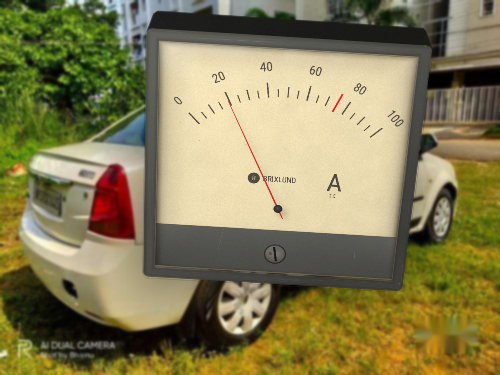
20 A
